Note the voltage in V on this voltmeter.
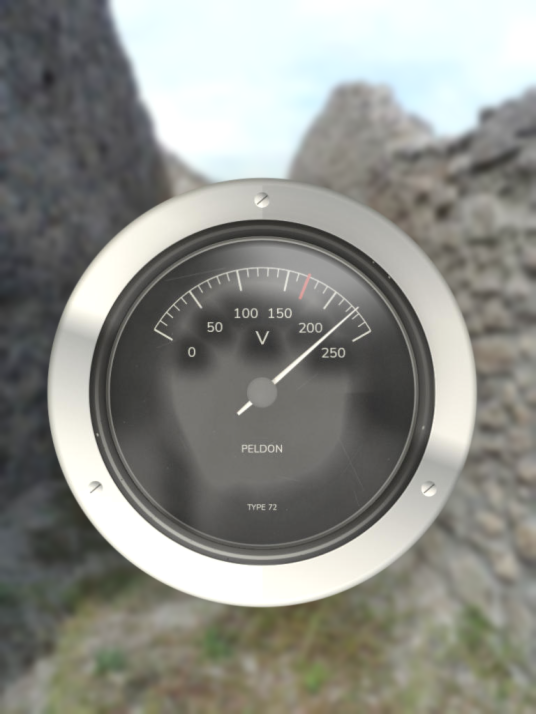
225 V
